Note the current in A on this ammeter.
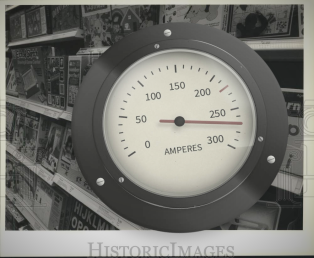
270 A
